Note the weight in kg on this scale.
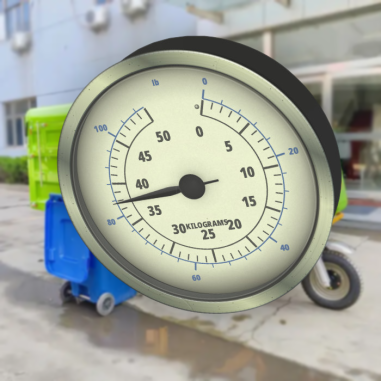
38 kg
